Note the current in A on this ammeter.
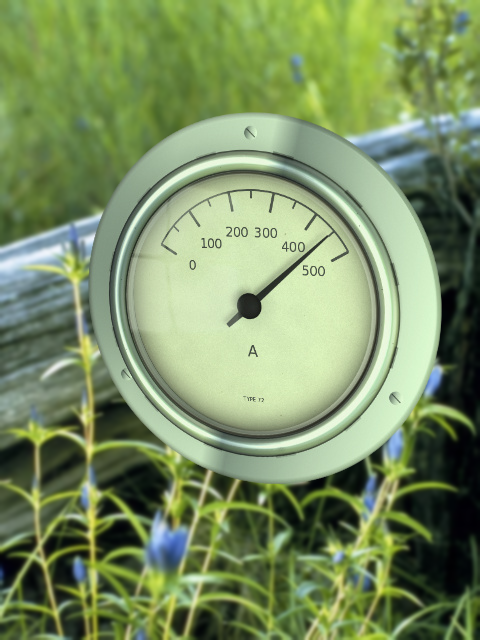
450 A
